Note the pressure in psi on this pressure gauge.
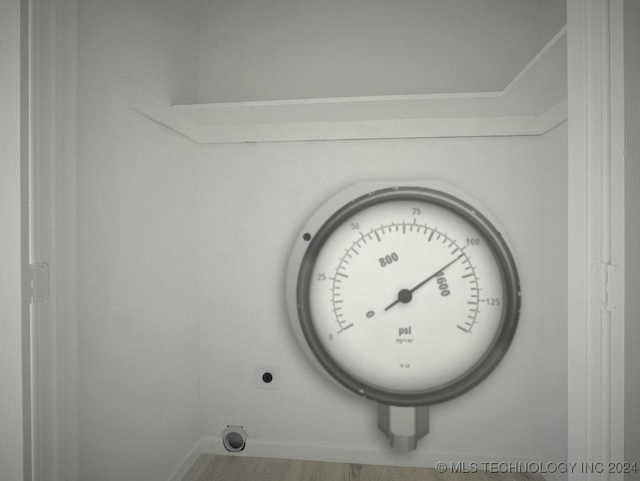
1450 psi
